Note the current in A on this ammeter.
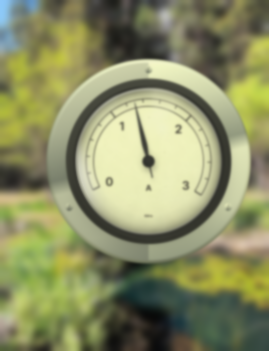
1.3 A
